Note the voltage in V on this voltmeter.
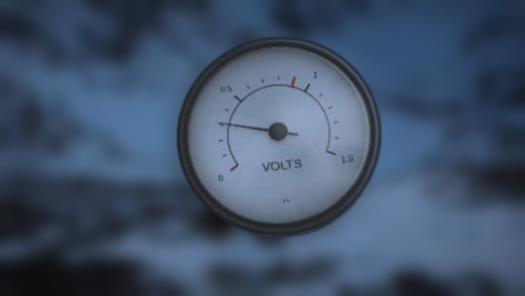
0.3 V
